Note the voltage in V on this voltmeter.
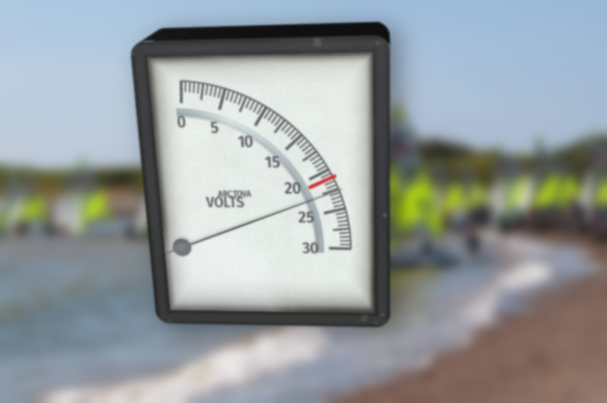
22.5 V
